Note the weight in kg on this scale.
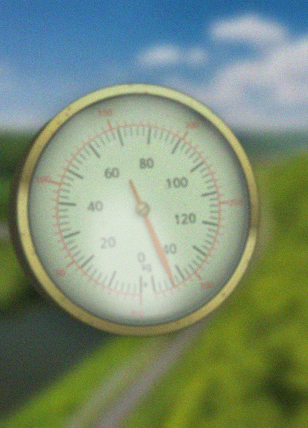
144 kg
